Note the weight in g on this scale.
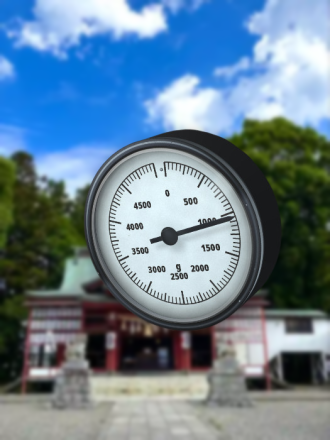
1050 g
